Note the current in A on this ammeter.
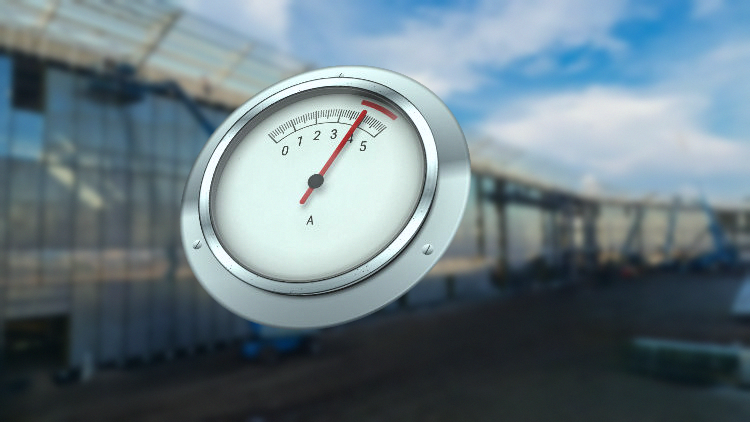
4 A
